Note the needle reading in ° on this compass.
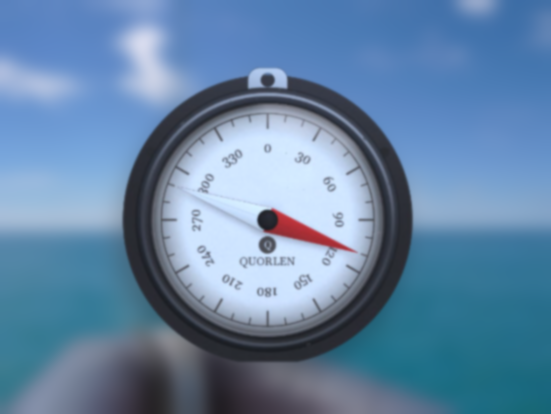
110 °
